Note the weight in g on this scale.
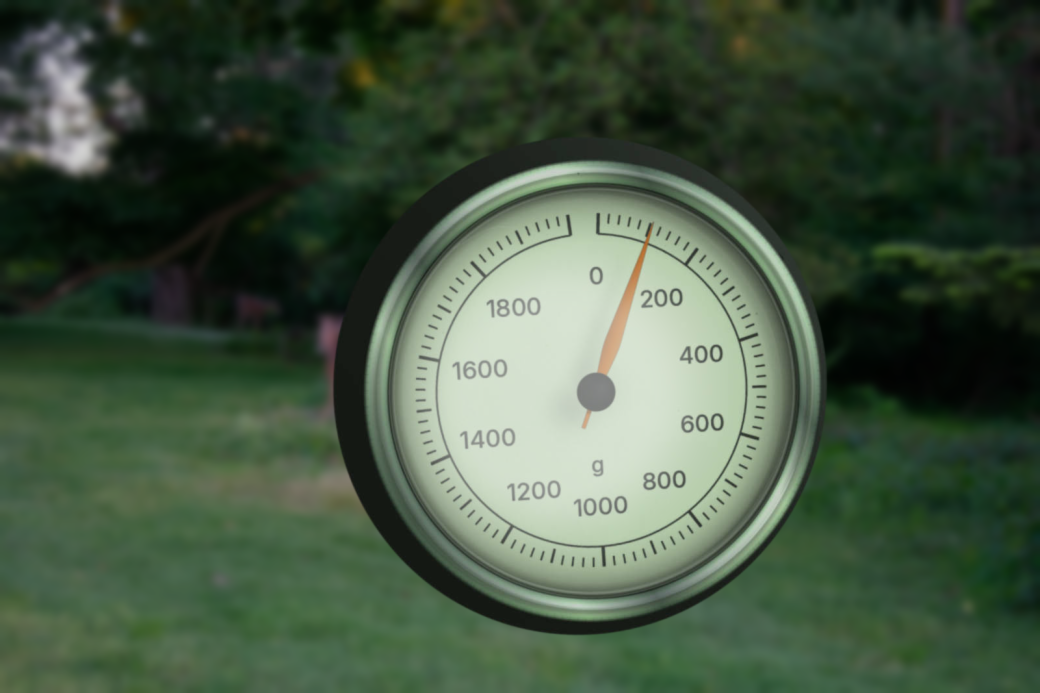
100 g
